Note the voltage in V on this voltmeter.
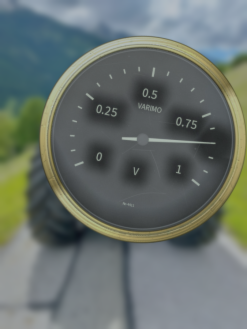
0.85 V
